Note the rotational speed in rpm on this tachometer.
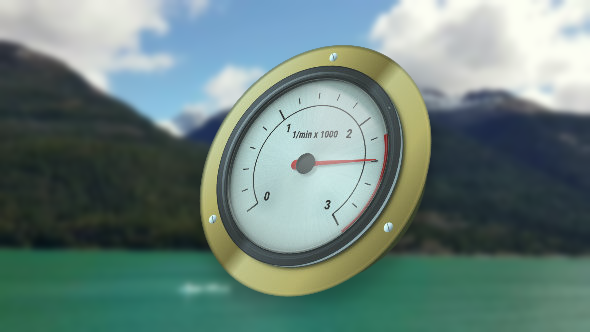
2400 rpm
